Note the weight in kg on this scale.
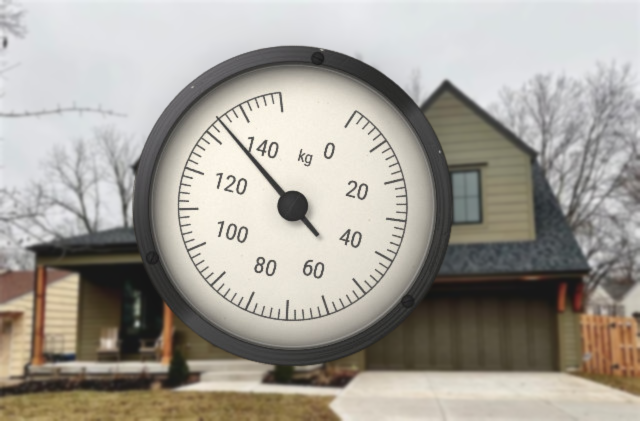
134 kg
